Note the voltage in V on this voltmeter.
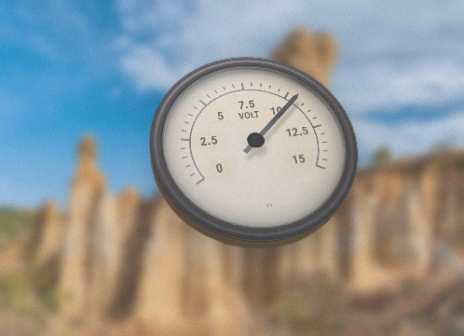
10.5 V
